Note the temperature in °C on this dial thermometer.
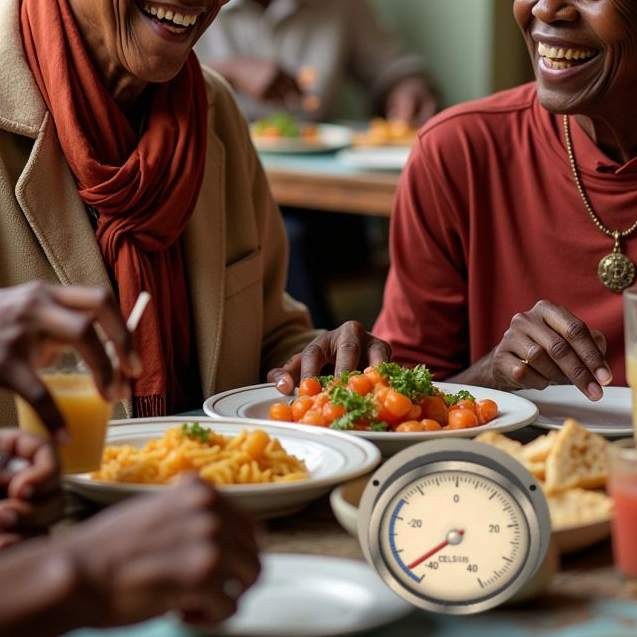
-35 °C
